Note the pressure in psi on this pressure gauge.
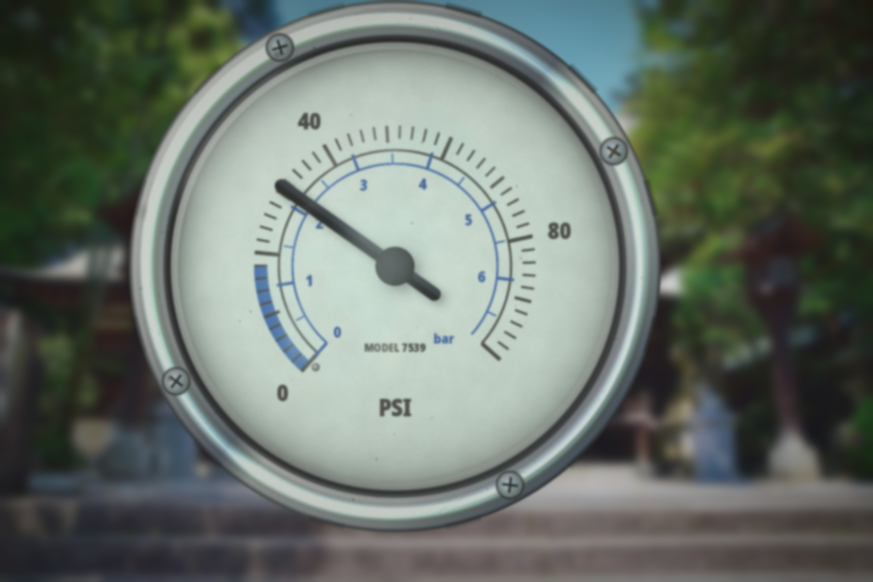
31 psi
